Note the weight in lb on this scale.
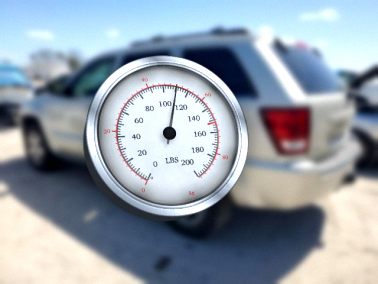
110 lb
